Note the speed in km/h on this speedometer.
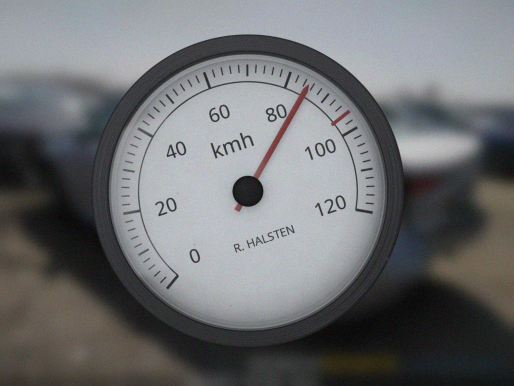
85 km/h
